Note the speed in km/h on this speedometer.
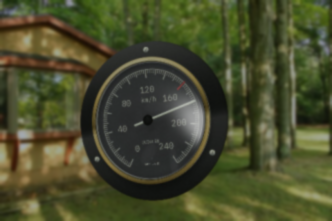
180 km/h
